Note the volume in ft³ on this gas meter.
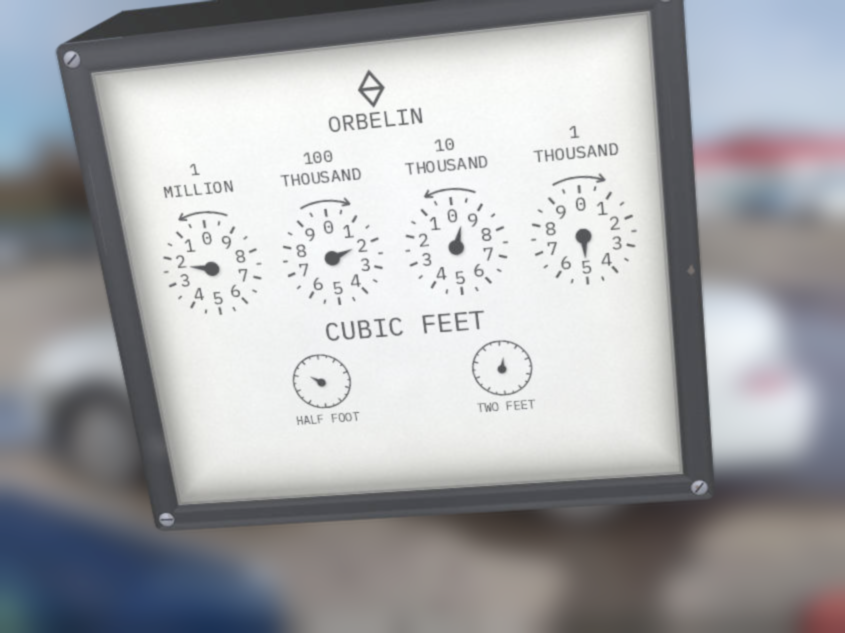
219500 ft³
